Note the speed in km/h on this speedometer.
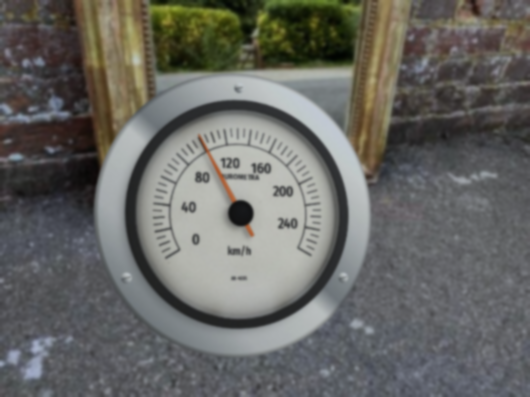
100 km/h
